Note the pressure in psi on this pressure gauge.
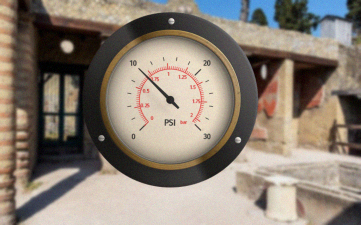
10 psi
